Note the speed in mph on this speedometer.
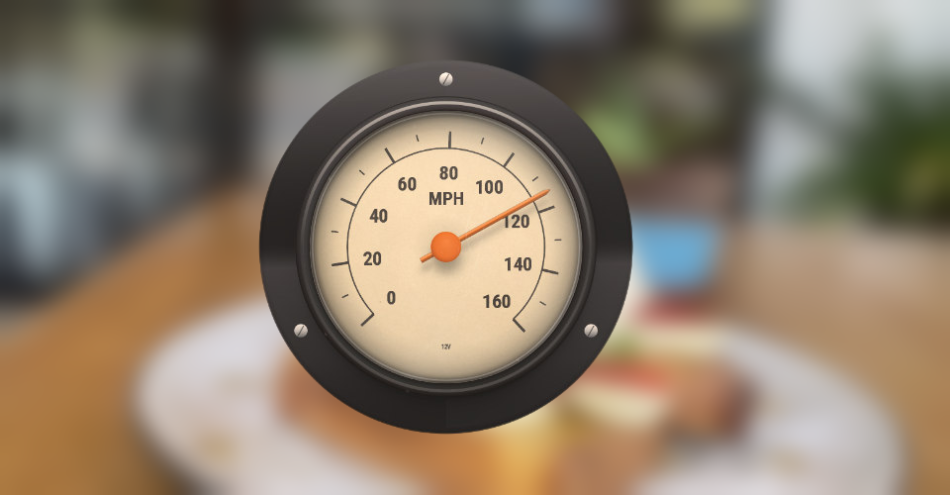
115 mph
